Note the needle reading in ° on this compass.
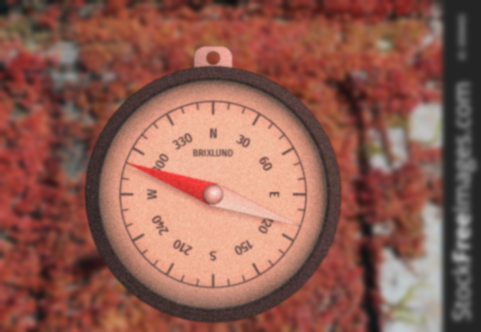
290 °
